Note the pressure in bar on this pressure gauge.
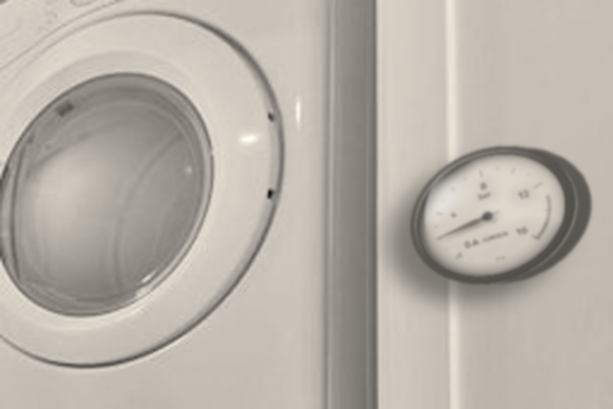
2 bar
